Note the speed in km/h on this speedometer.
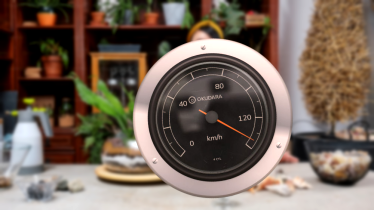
135 km/h
